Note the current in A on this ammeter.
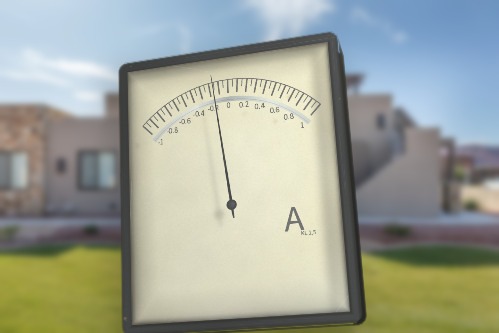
-0.15 A
